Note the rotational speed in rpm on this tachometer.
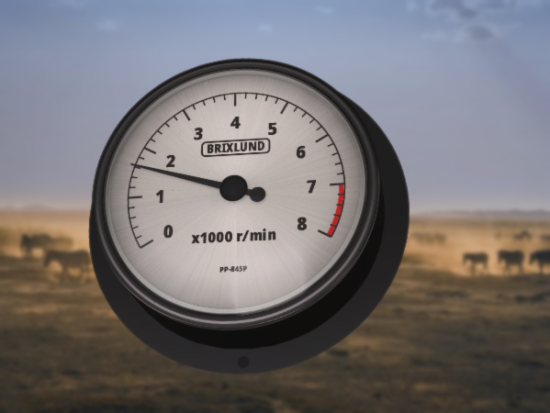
1600 rpm
